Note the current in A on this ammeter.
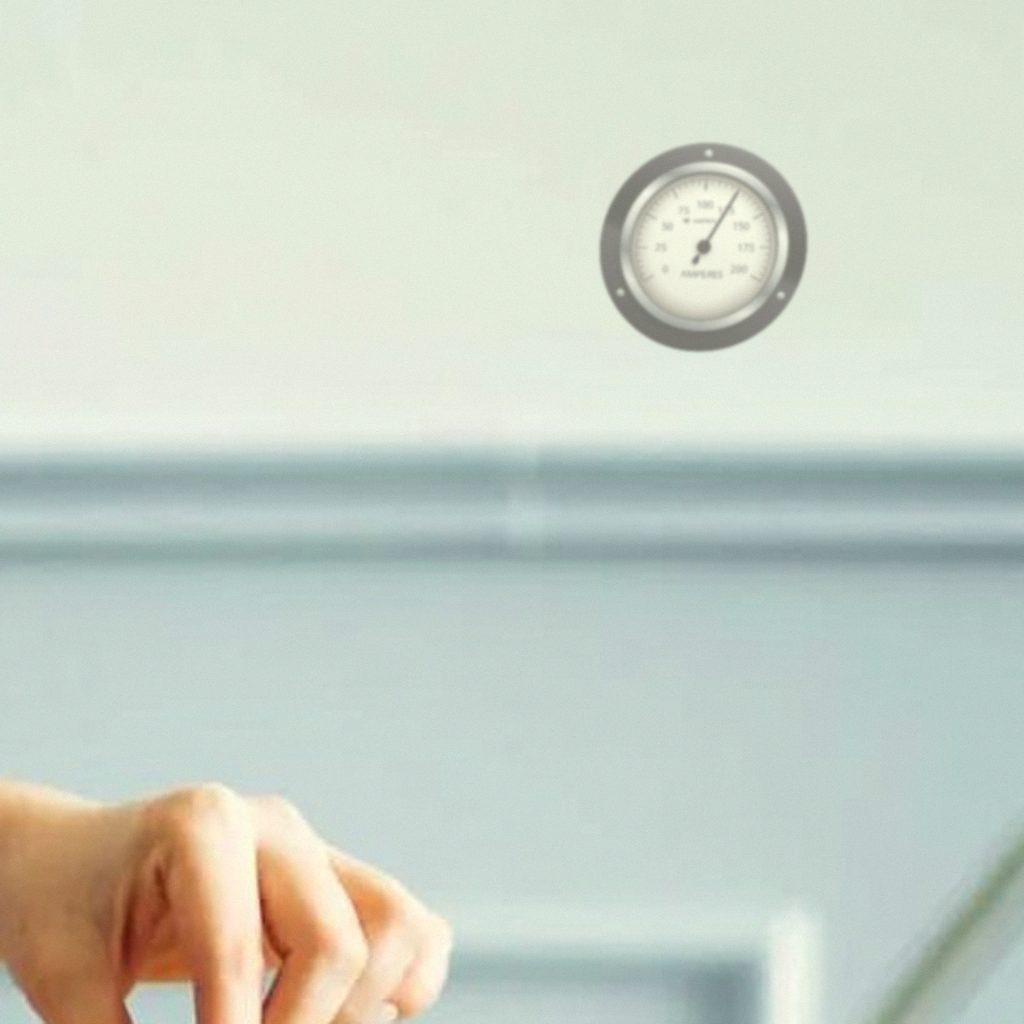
125 A
